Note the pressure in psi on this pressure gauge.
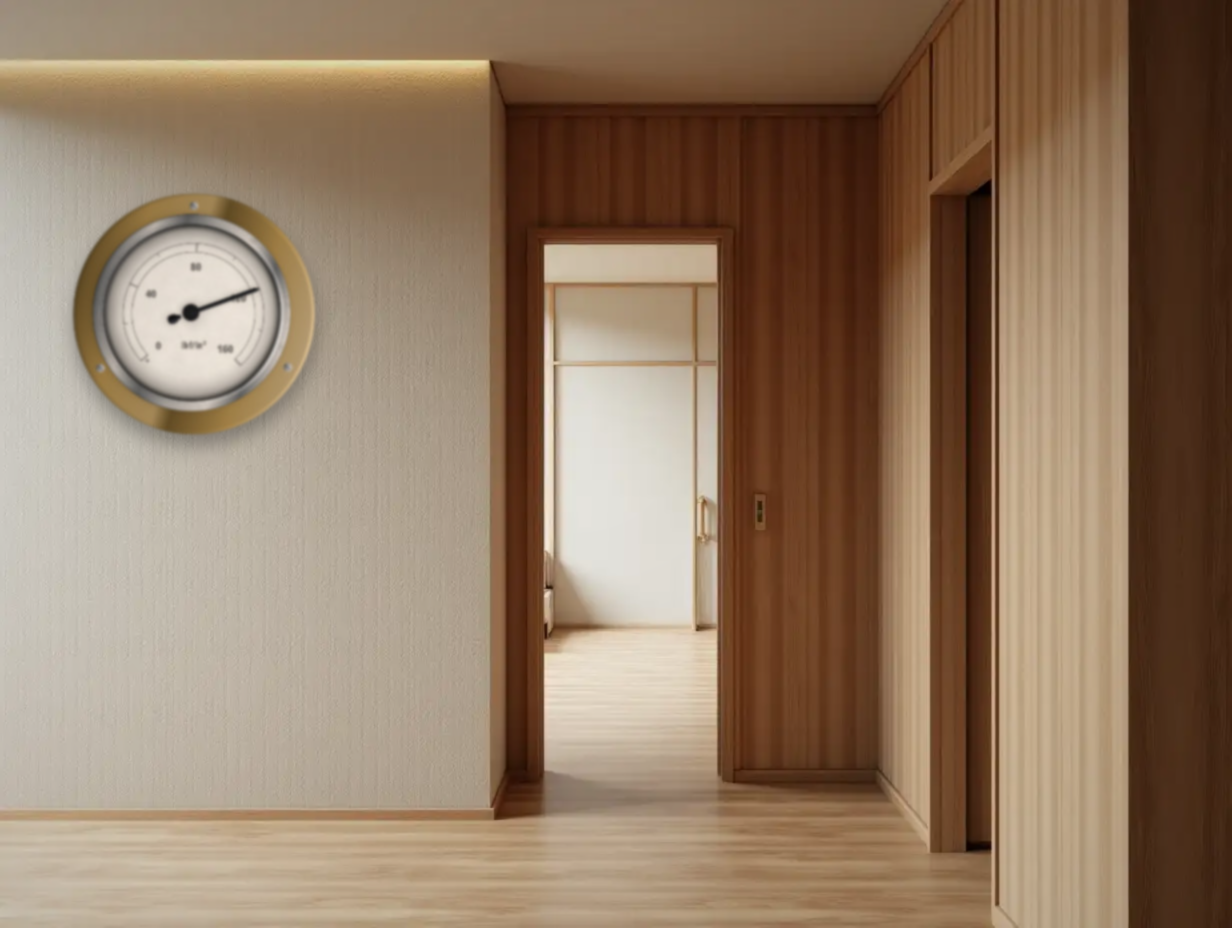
120 psi
